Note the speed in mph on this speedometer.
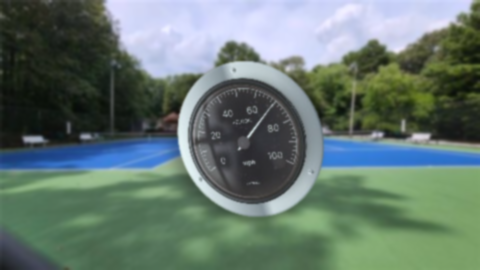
70 mph
